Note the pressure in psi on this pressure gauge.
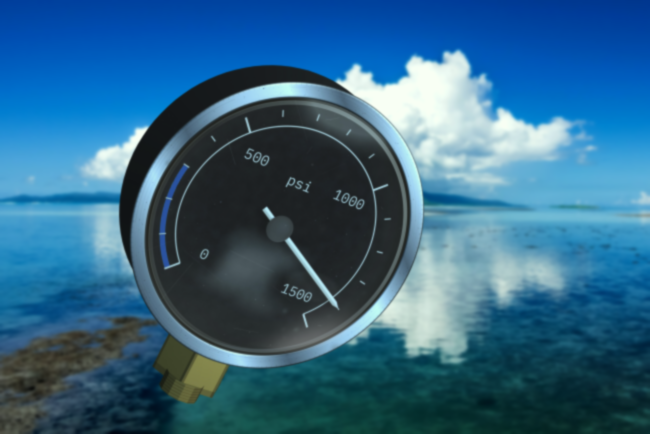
1400 psi
